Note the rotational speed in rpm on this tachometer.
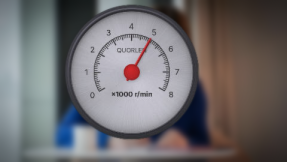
5000 rpm
